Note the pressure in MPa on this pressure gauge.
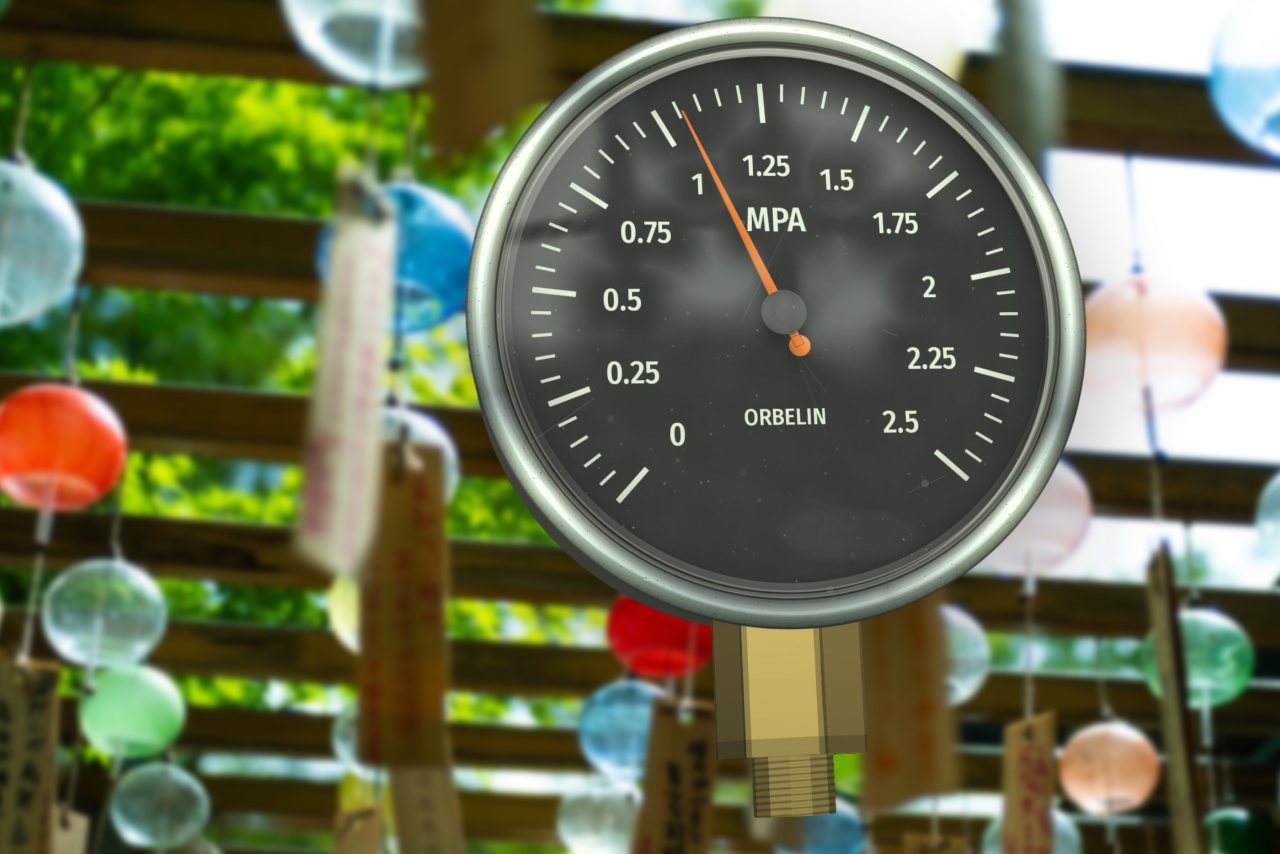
1.05 MPa
